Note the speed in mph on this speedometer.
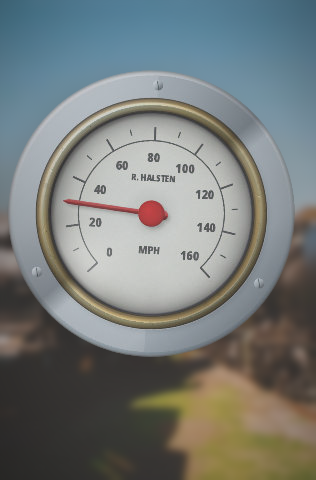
30 mph
